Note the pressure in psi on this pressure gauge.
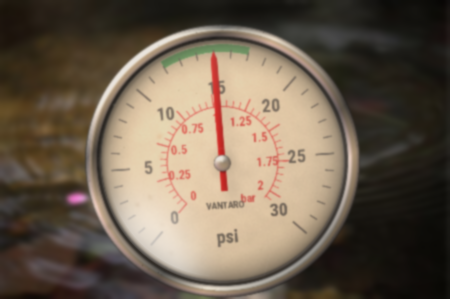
15 psi
